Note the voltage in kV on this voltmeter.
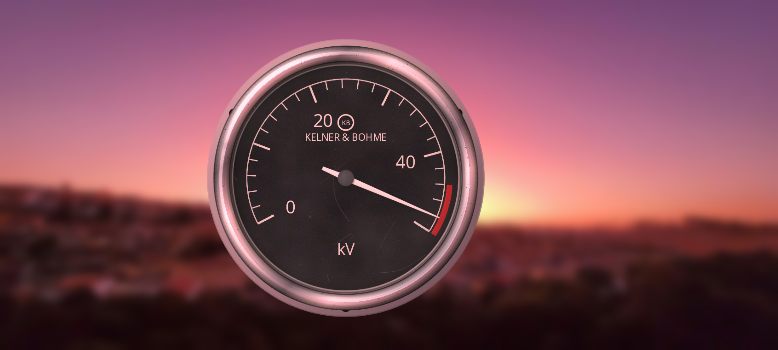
48 kV
